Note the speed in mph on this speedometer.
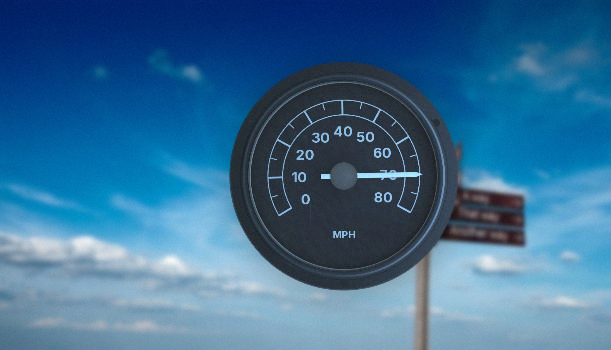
70 mph
